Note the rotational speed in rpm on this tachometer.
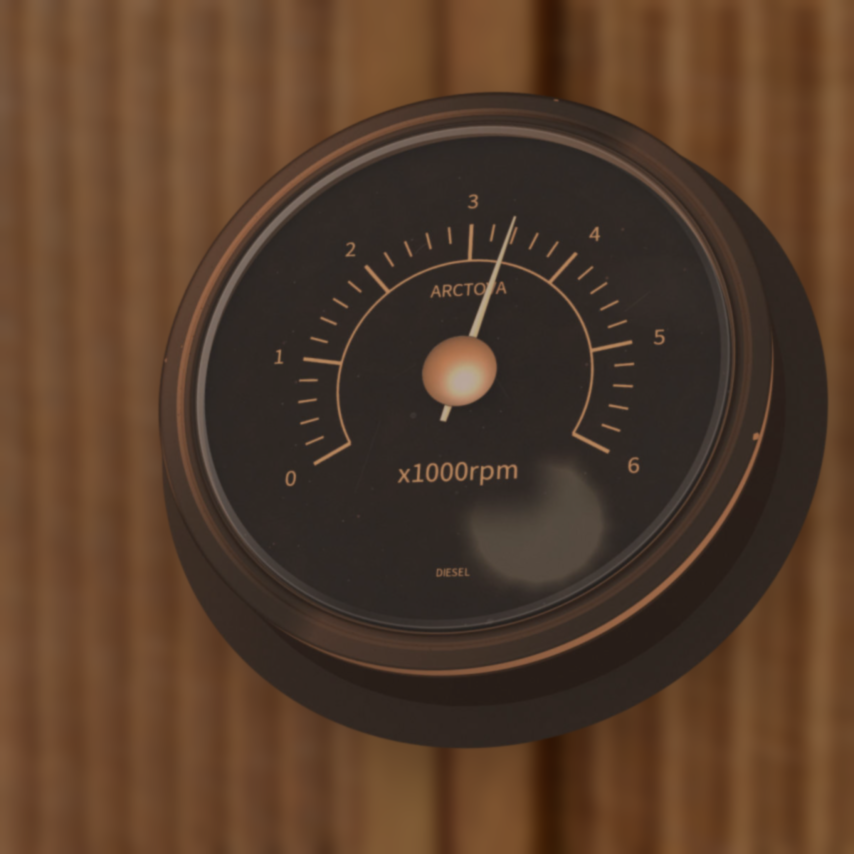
3400 rpm
